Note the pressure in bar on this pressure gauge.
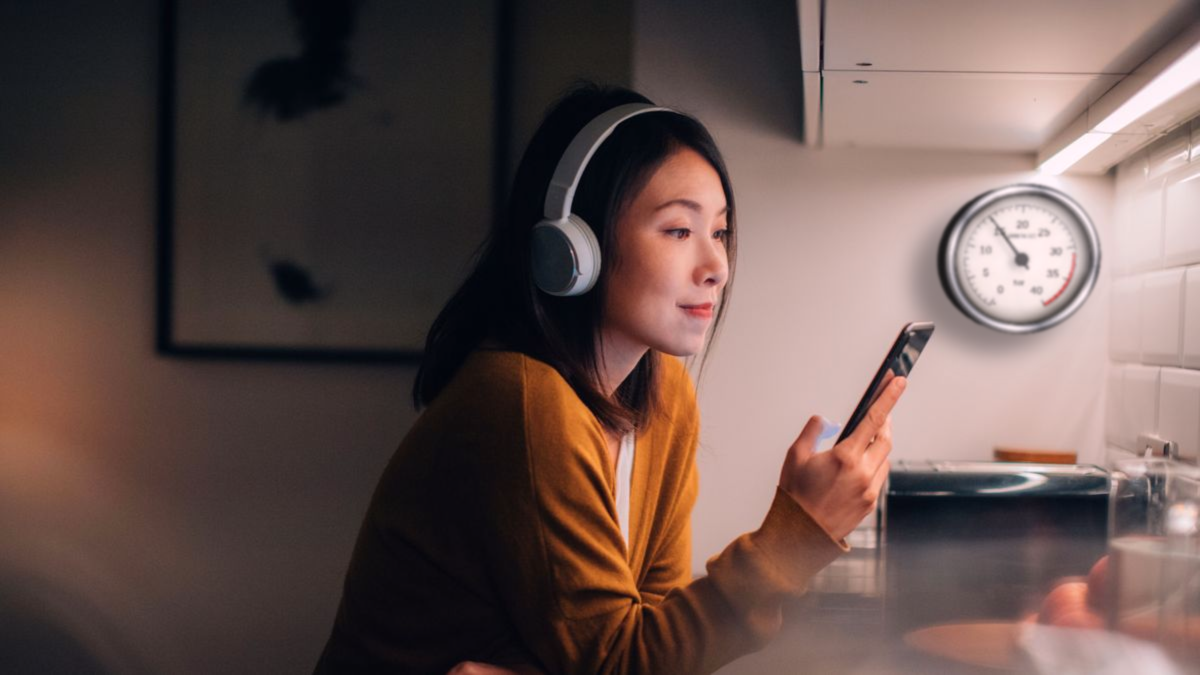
15 bar
